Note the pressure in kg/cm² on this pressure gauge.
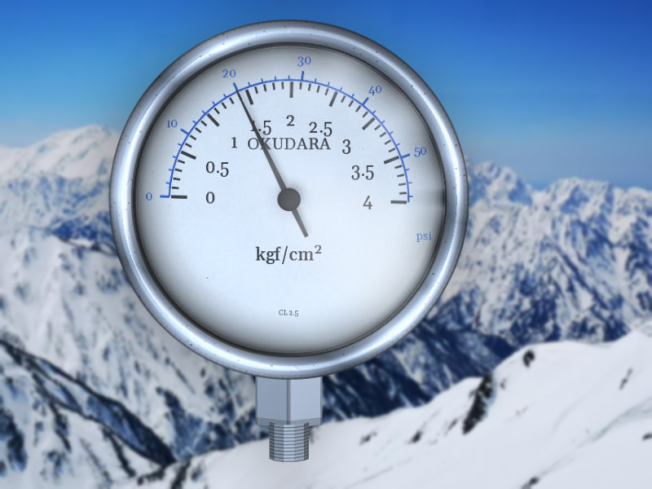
1.4 kg/cm²
